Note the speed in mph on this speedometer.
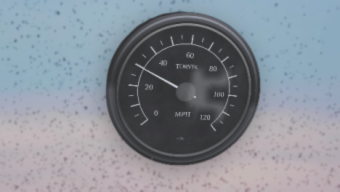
30 mph
